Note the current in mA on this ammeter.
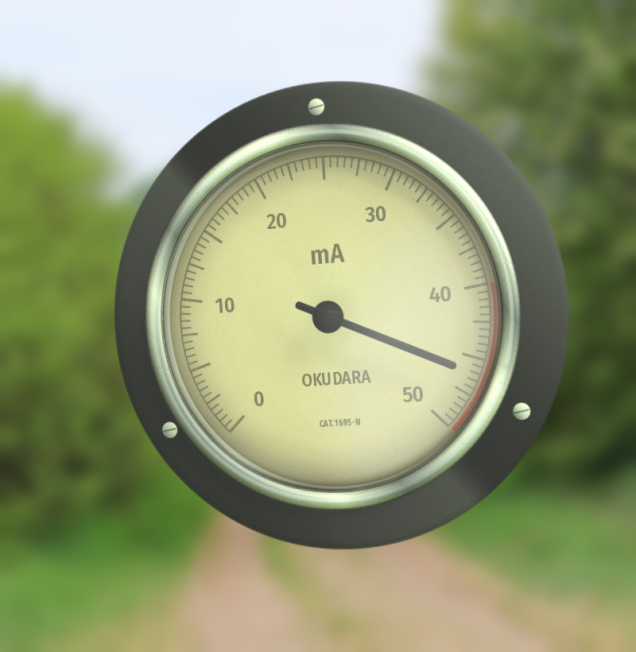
46 mA
